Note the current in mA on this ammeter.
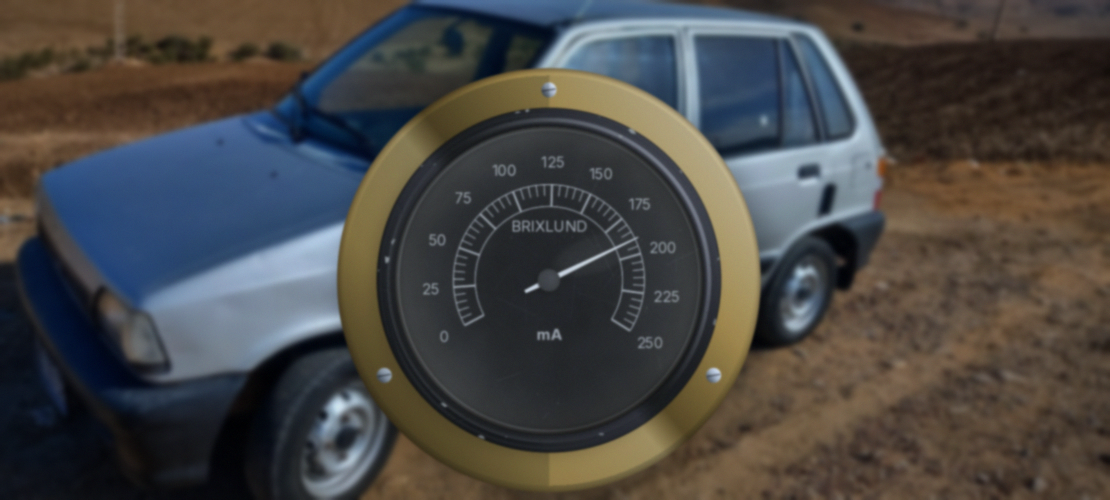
190 mA
